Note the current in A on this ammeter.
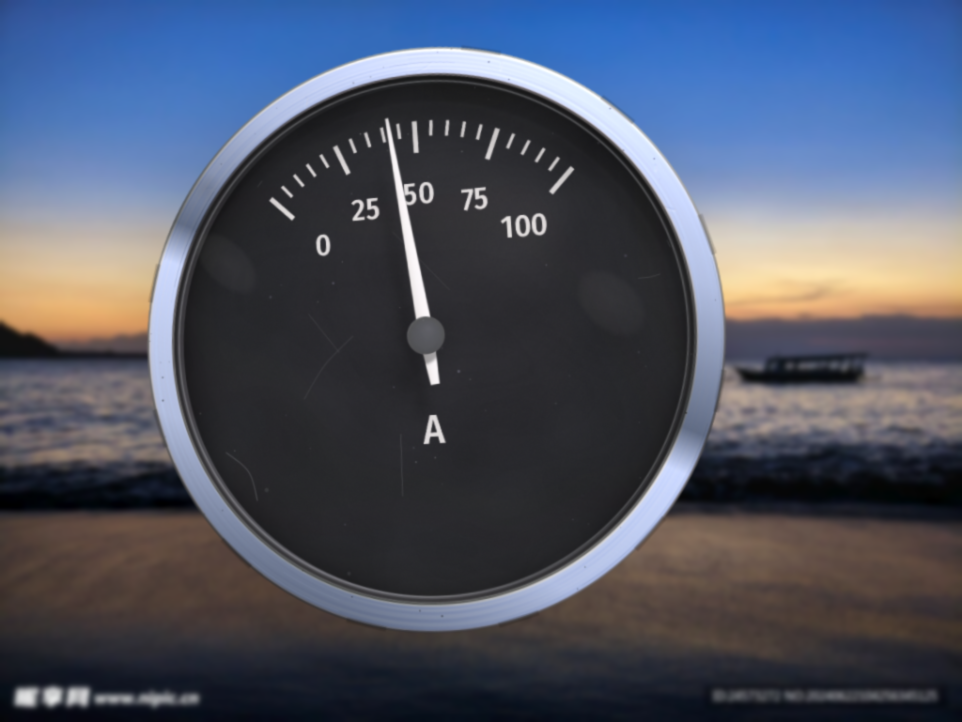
42.5 A
